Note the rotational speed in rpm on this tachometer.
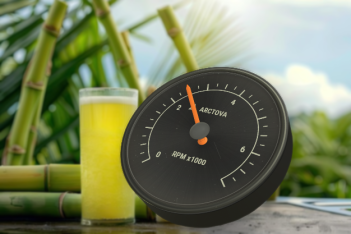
2500 rpm
